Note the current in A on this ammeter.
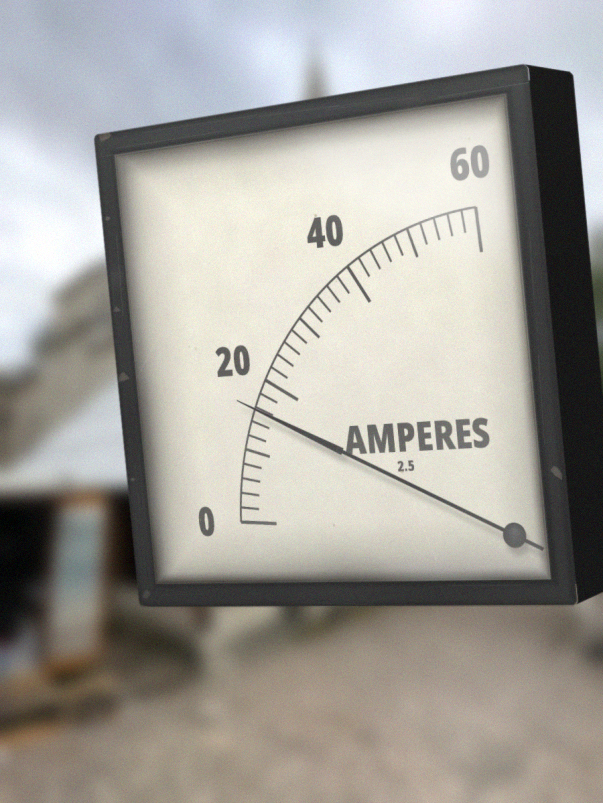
16 A
